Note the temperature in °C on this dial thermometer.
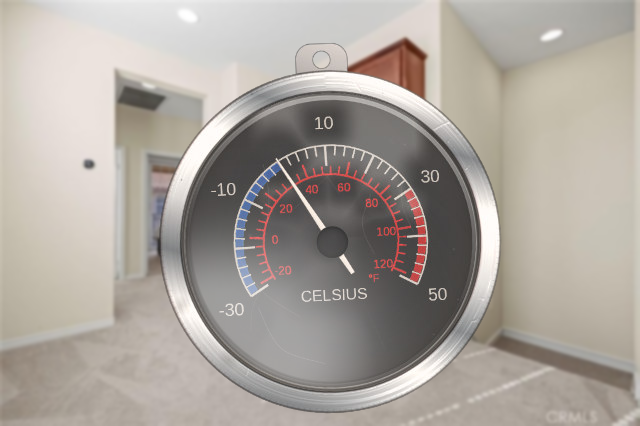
0 °C
